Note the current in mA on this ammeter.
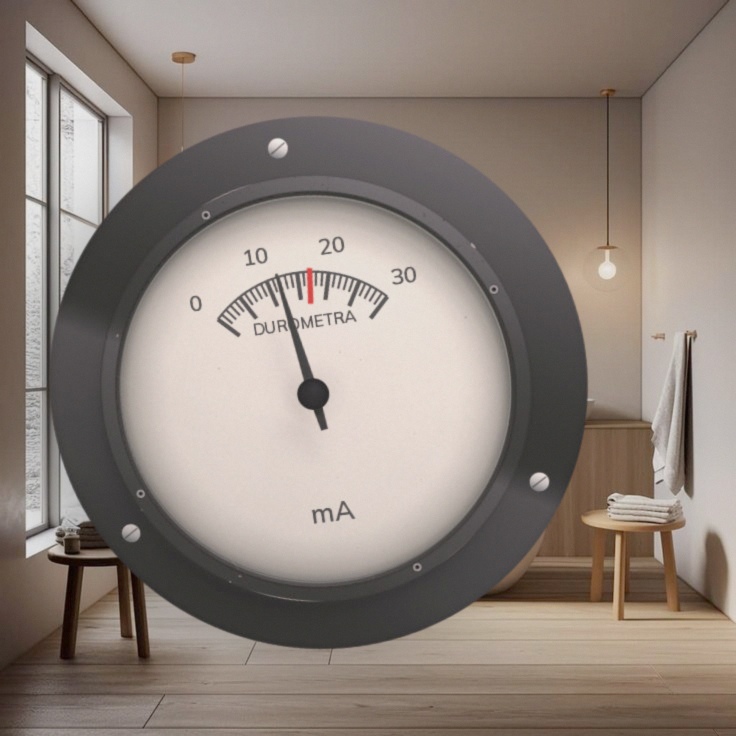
12 mA
